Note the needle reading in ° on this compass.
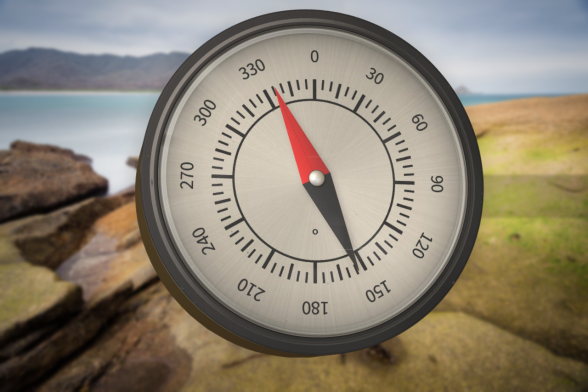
335 °
